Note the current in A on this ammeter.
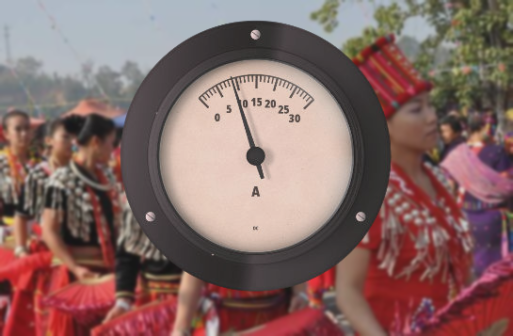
9 A
